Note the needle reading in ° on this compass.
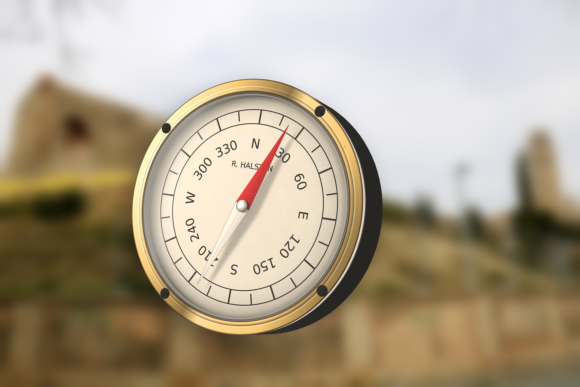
22.5 °
